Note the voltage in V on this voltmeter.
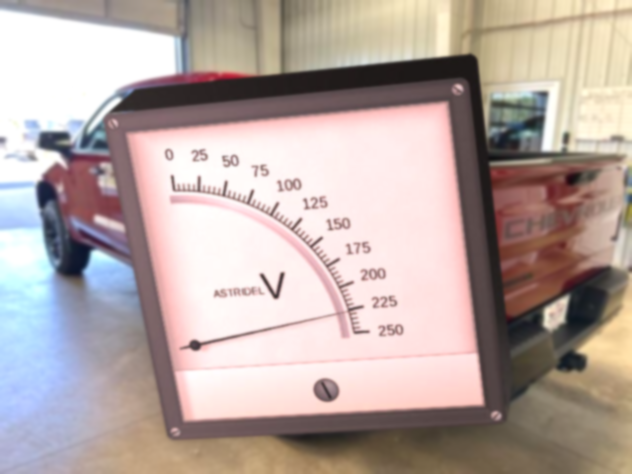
225 V
